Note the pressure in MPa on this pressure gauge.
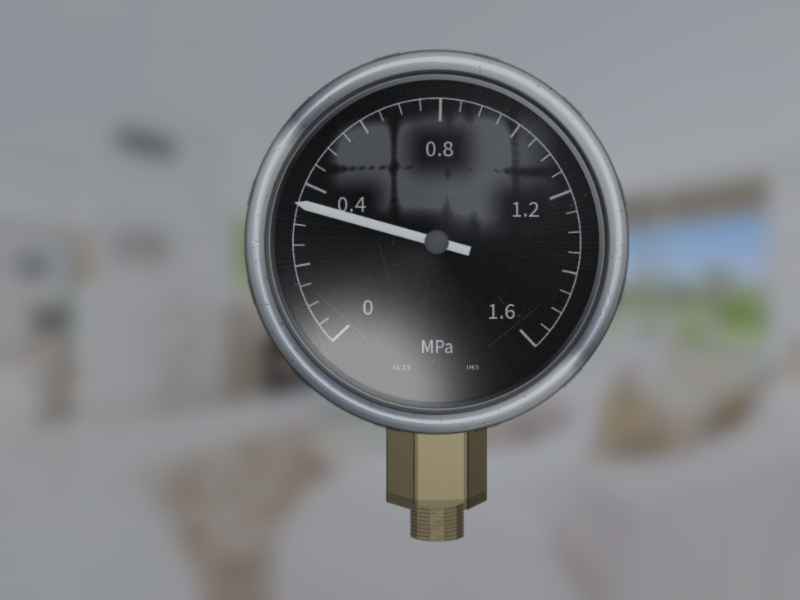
0.35 MPa
